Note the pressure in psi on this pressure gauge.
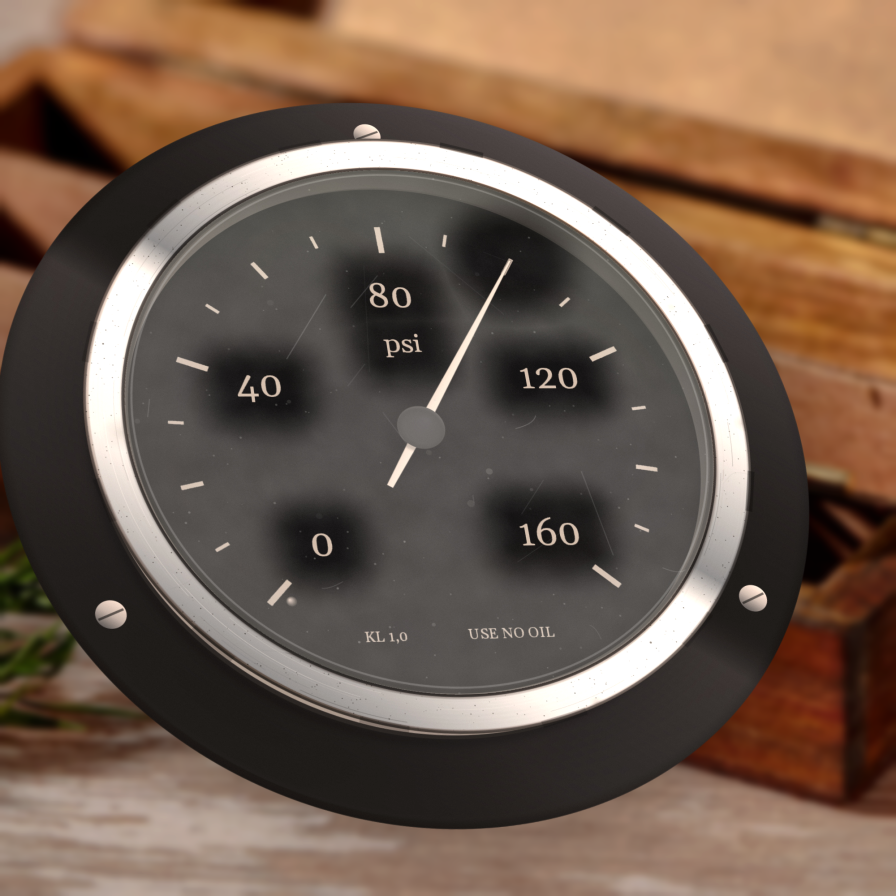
100 psi
